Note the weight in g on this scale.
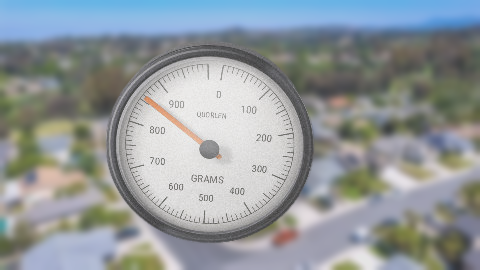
860 g
